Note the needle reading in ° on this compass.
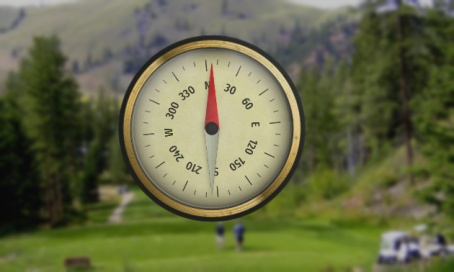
5 °
